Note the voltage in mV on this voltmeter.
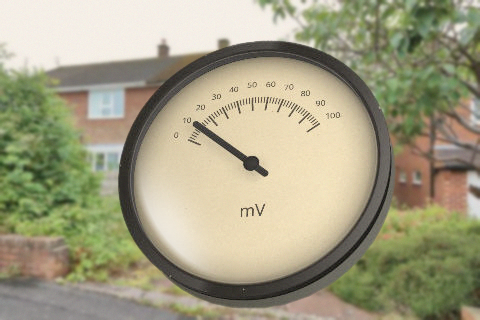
10 mV
